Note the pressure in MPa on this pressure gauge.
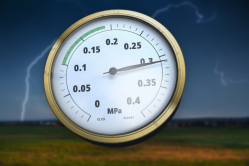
0.31 MPa
